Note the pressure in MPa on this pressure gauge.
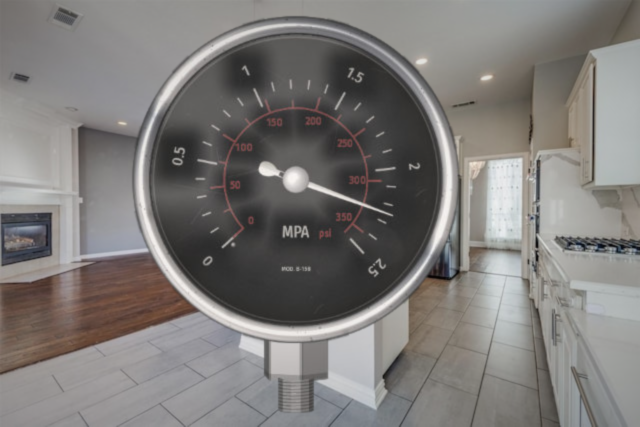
2.25 MPa
